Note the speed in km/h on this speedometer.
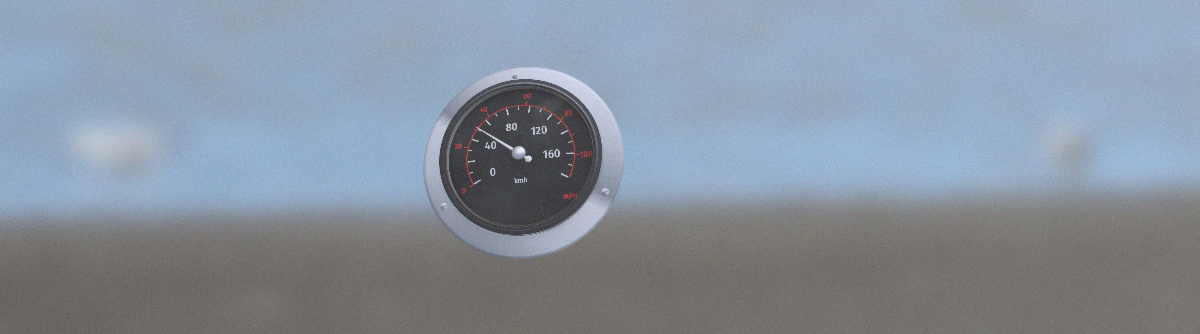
50 km/h
